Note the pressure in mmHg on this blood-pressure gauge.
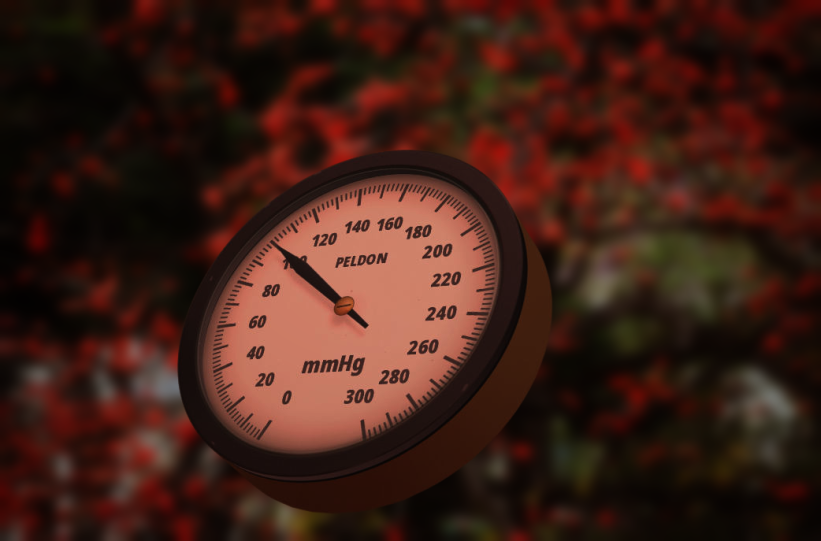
100 mmHg
